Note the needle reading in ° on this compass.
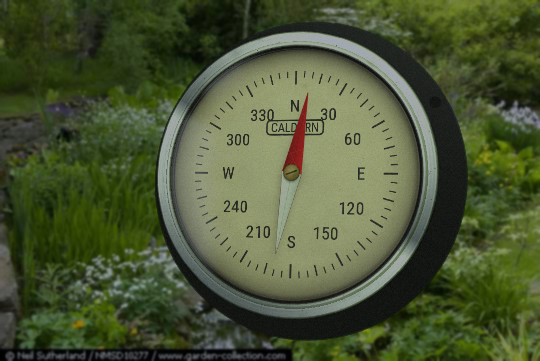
10 °
